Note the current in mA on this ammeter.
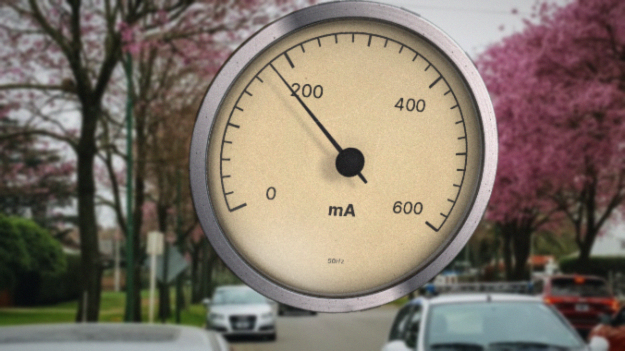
180 mA
